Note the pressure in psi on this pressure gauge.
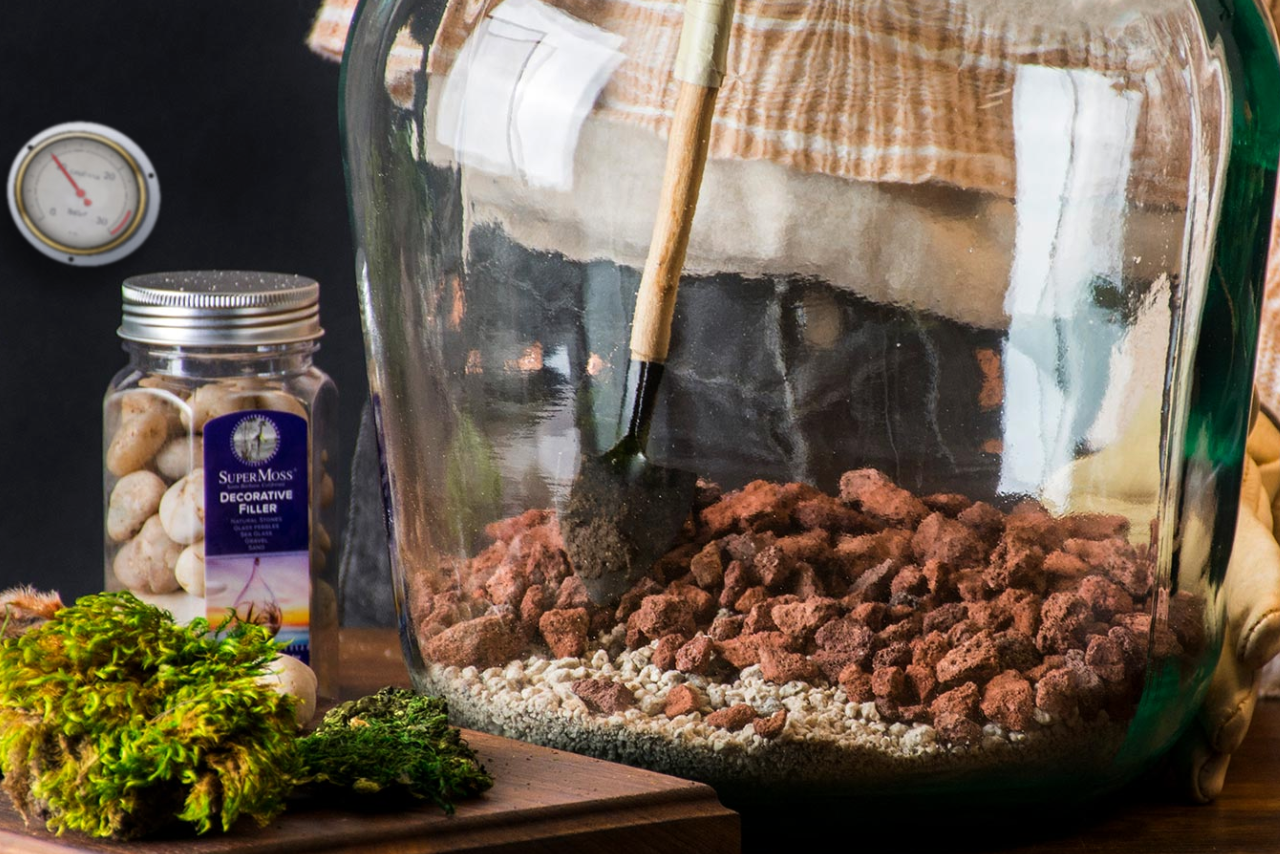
10 psi
